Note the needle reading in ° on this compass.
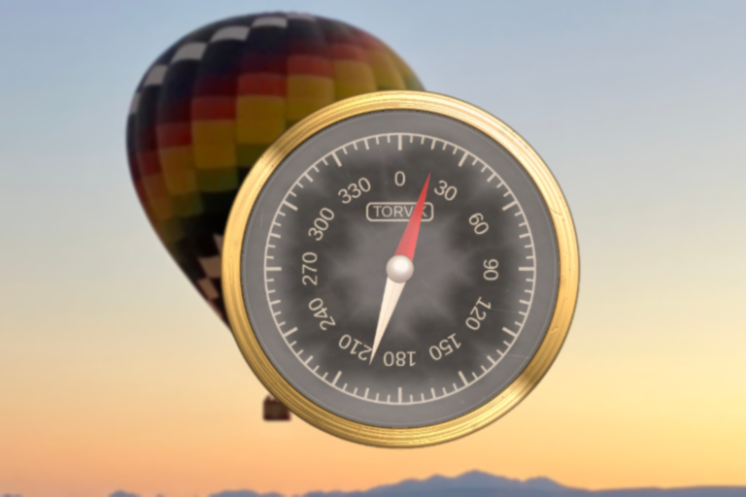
17.5 °
